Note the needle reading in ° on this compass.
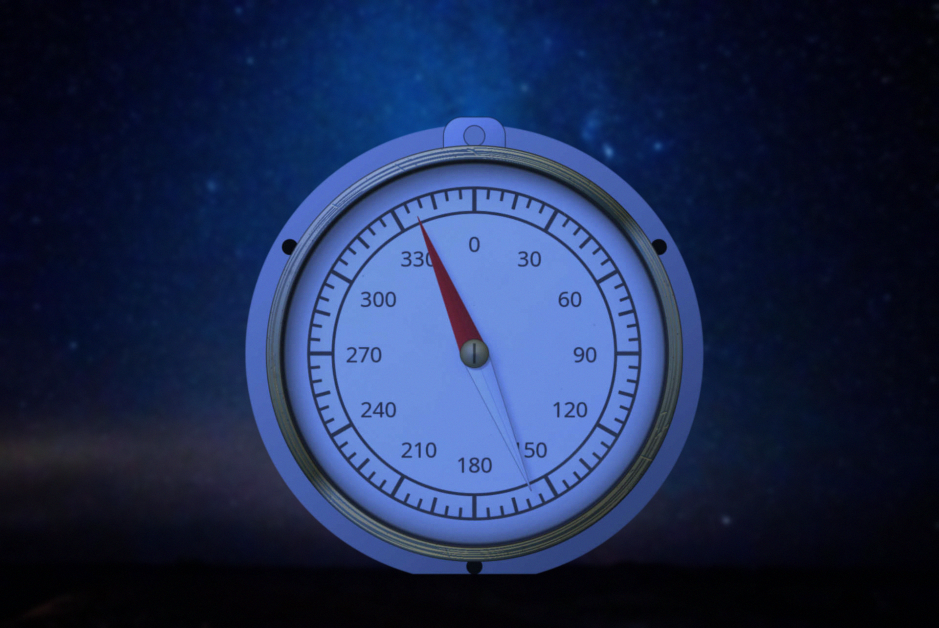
337.5 °
